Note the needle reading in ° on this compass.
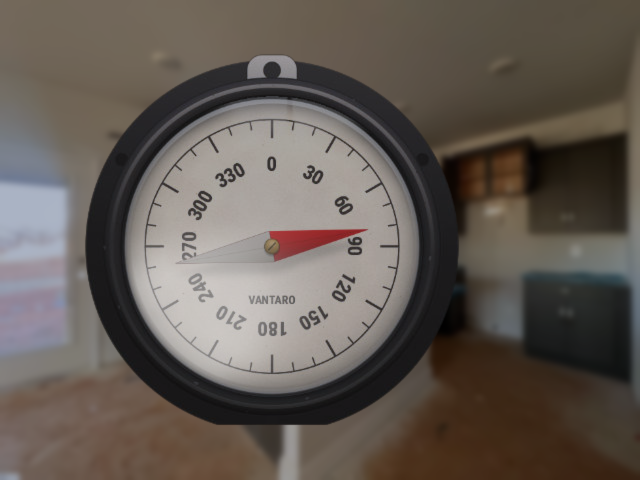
80 °
